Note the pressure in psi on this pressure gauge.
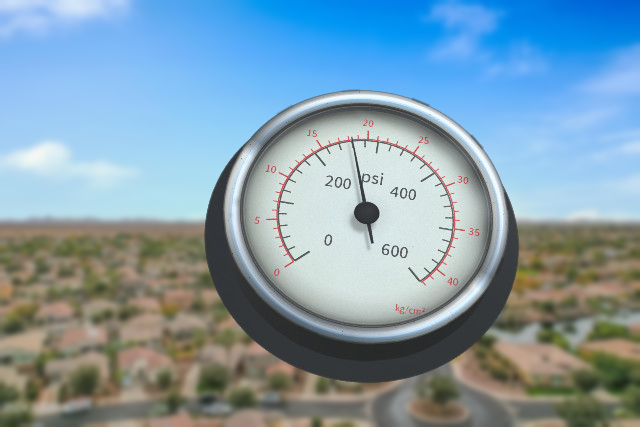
260 psi
